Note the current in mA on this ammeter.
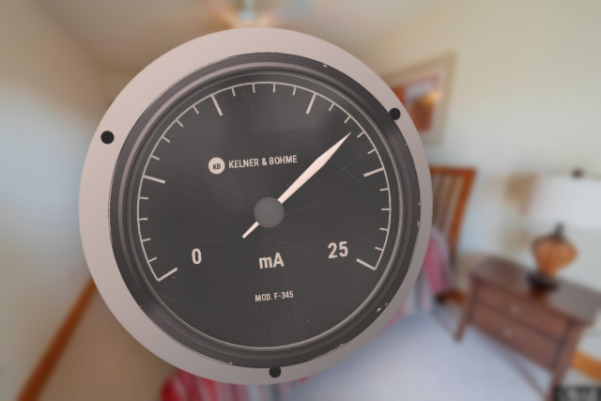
17.5 mA
